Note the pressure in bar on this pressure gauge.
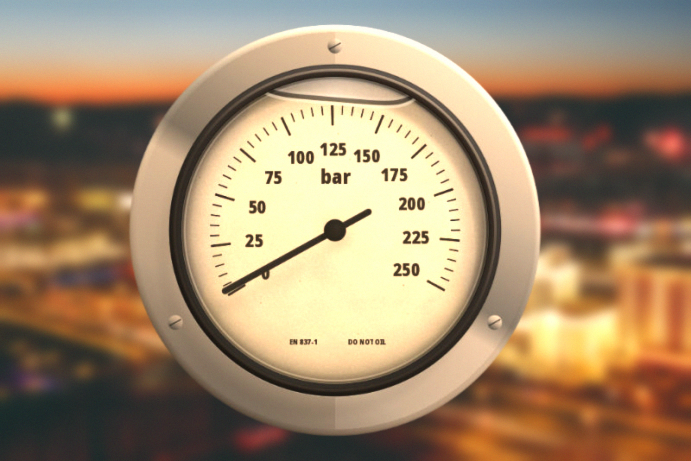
2.5 bar
